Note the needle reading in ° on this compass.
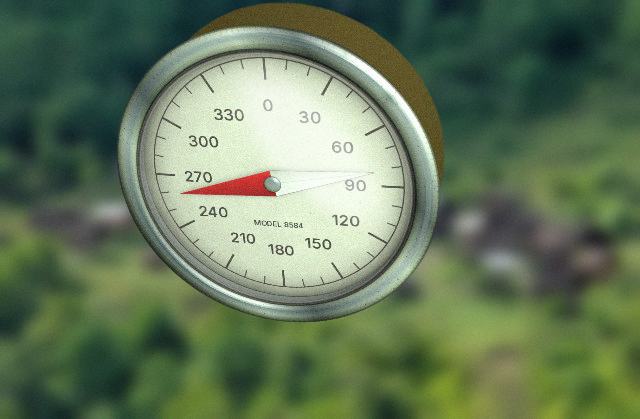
260 °
